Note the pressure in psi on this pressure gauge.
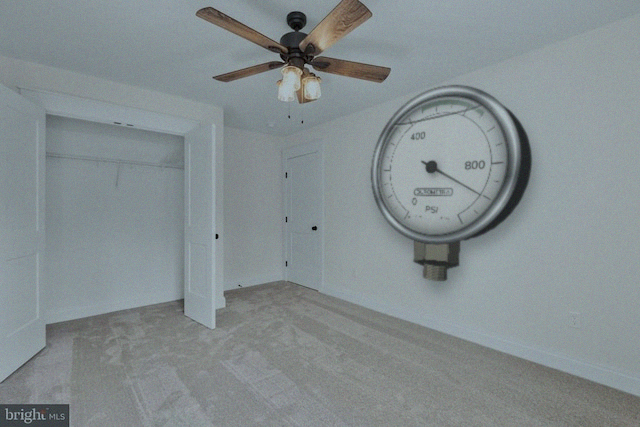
900 psi
